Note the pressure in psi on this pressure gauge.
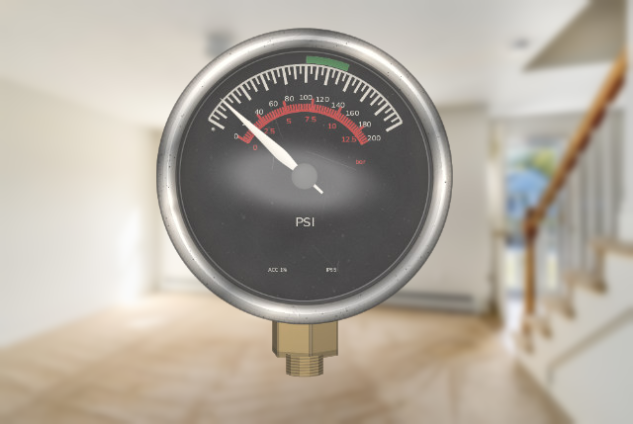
20 psi
